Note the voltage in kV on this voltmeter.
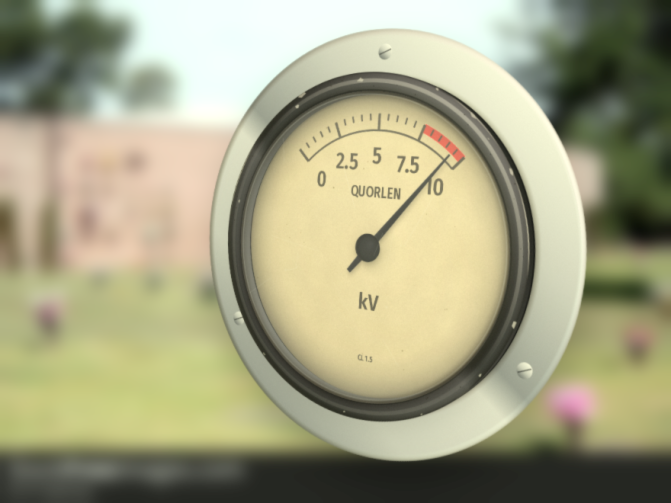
9.5 kV
